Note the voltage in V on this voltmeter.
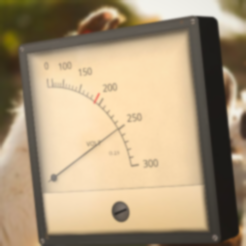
250 V
